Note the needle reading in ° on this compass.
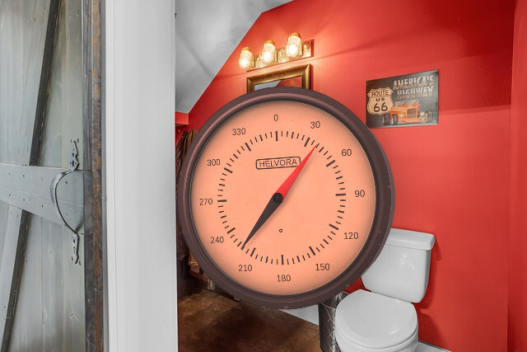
40 °
